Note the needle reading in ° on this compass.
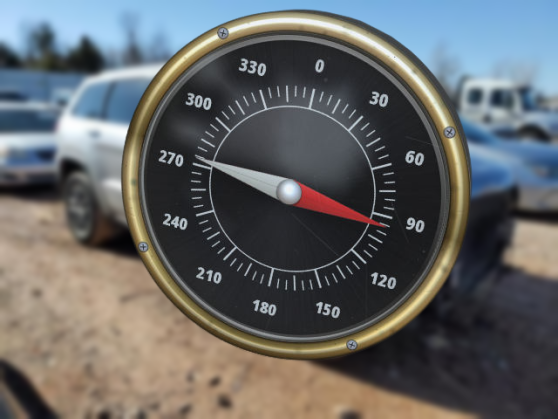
95 °
